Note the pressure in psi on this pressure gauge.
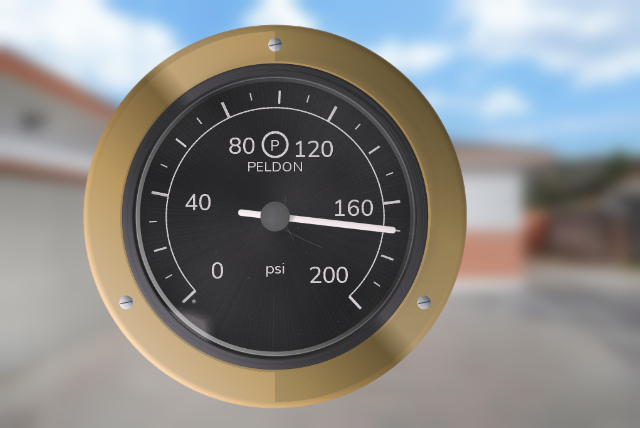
170 psi
